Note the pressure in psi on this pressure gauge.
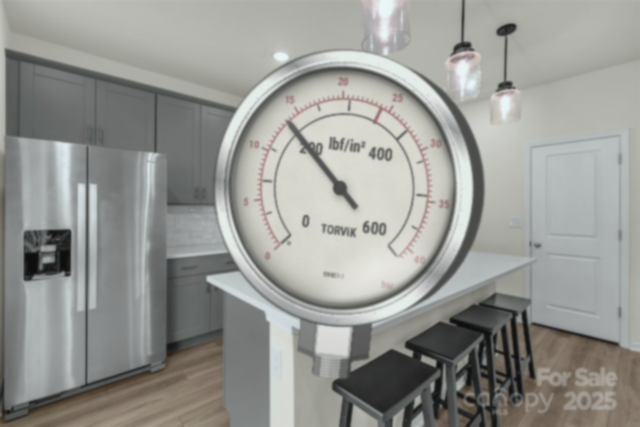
200 psi
